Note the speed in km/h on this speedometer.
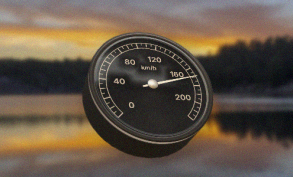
170 km/h
